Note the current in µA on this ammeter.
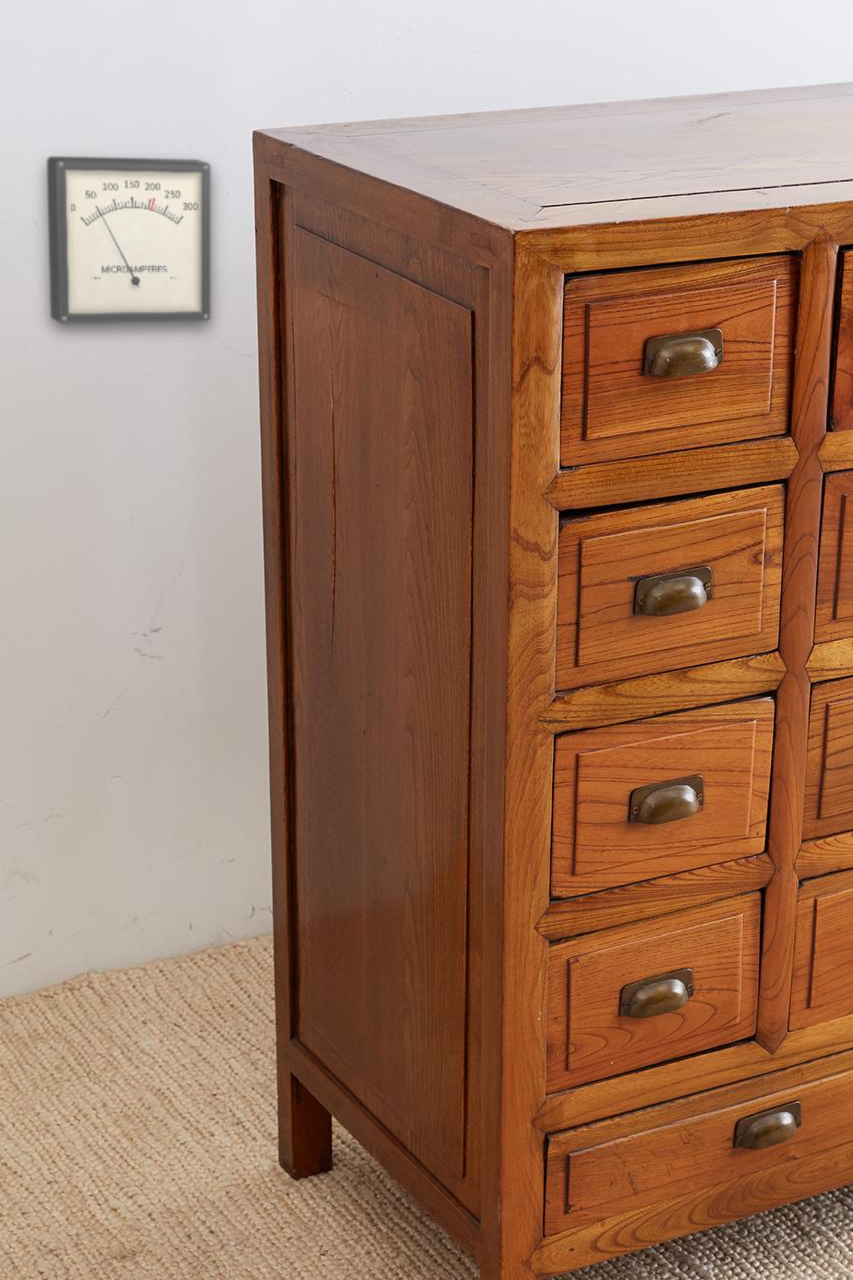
50 µA
